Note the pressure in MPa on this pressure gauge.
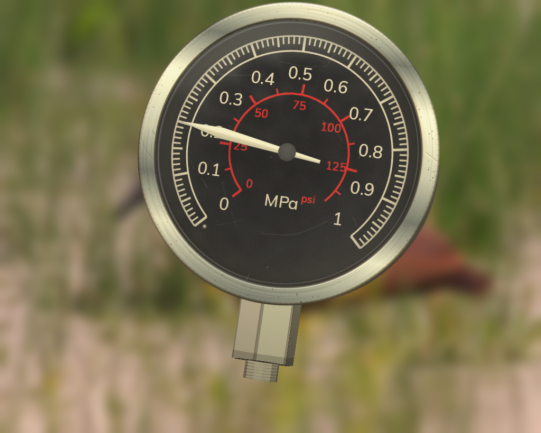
0.2 MPa
